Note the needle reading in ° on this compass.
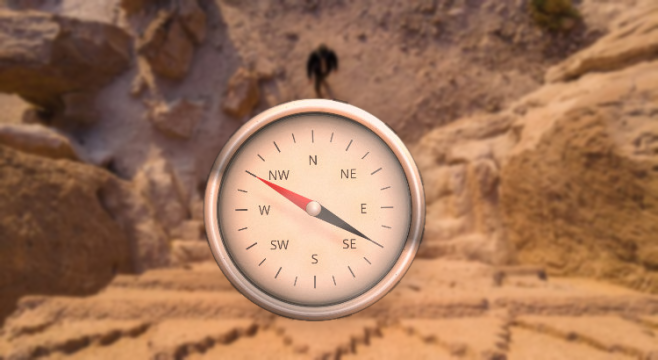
300 °
